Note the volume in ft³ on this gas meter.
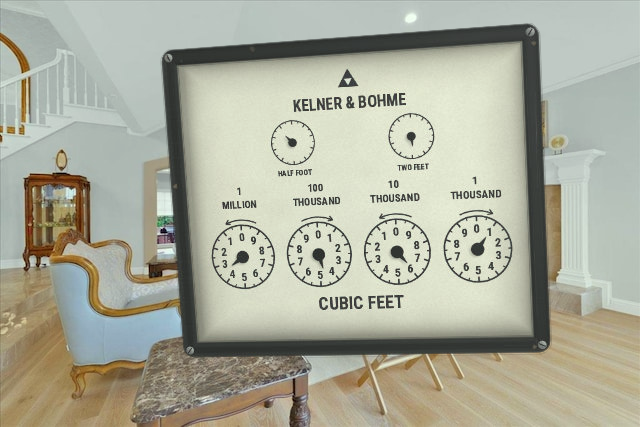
346100 ft³
